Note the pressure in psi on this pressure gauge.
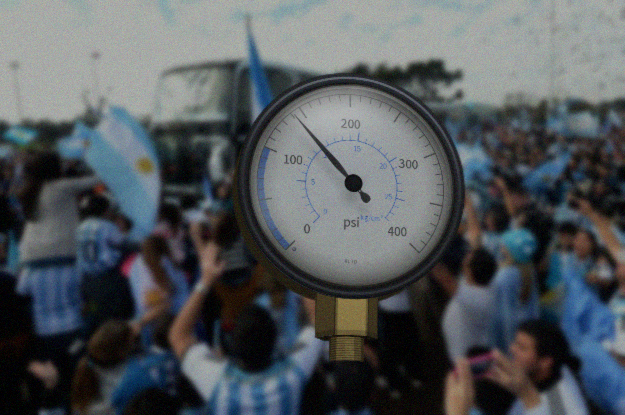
140 psi
